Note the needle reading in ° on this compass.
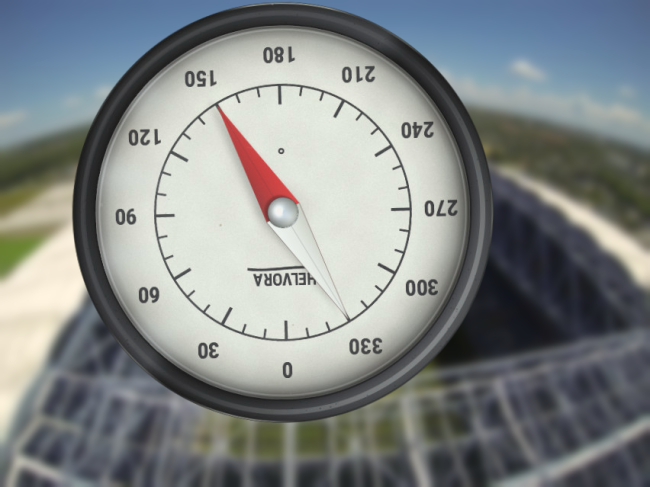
150 °
